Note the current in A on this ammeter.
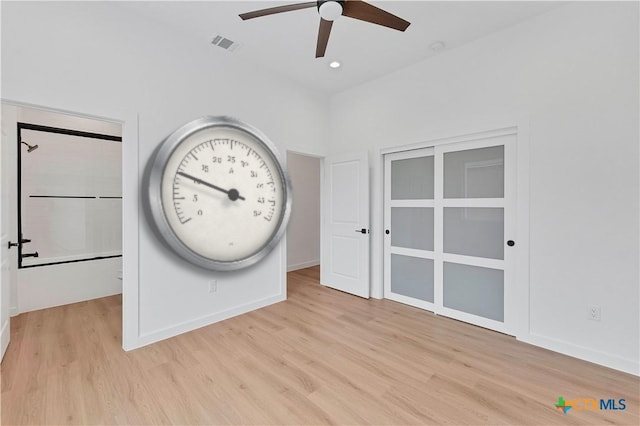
10 A
